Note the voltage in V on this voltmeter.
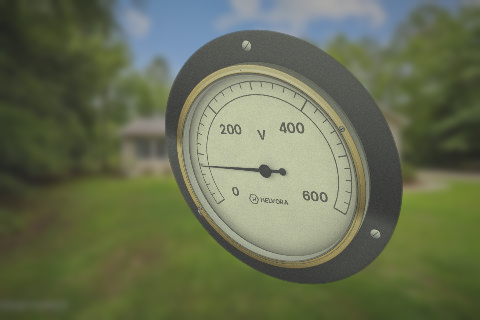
80 V
